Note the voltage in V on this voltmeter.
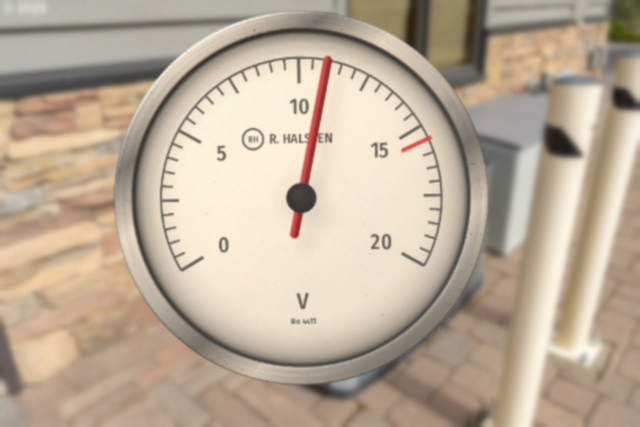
11 V
